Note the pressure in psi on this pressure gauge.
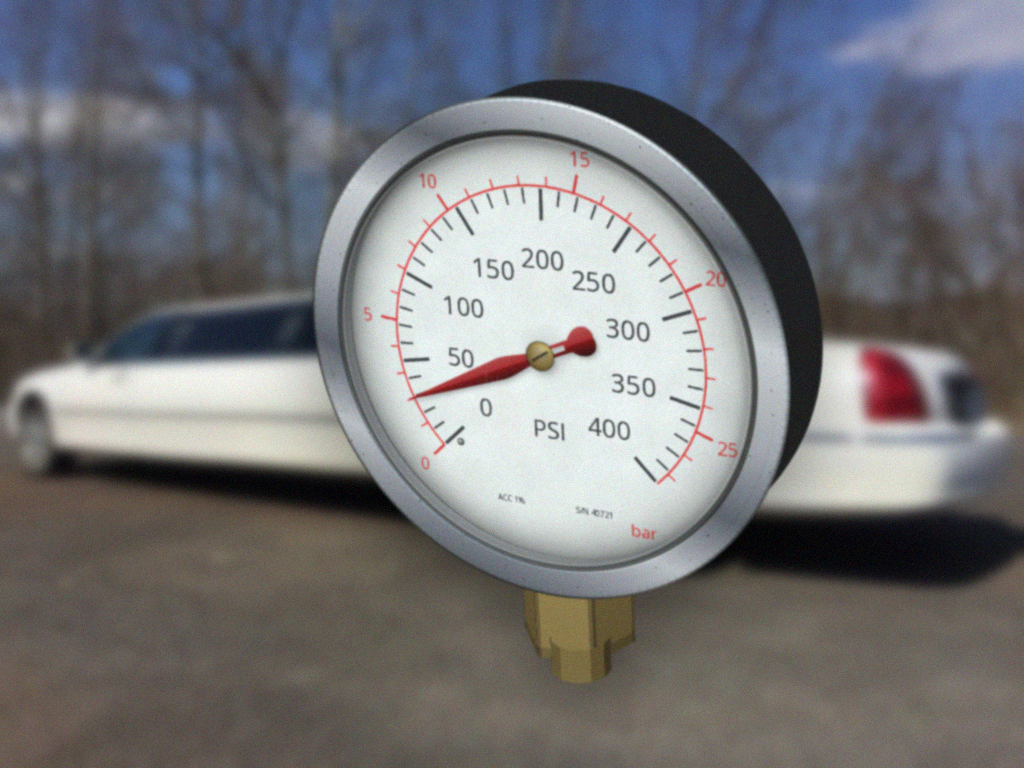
30 psi
